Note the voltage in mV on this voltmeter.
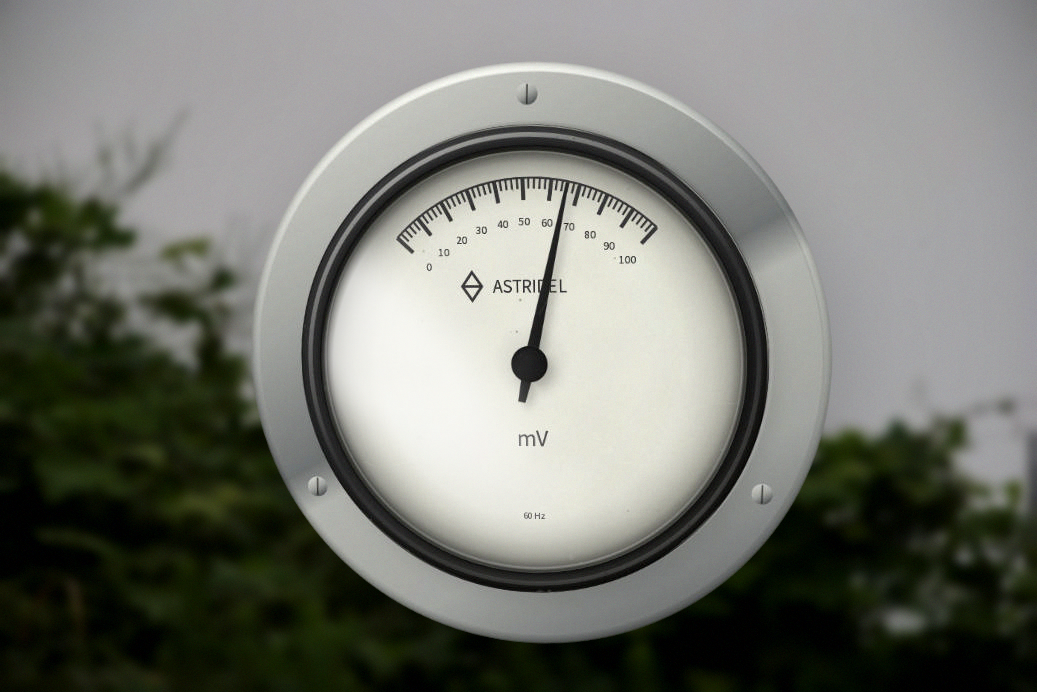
66 mV
